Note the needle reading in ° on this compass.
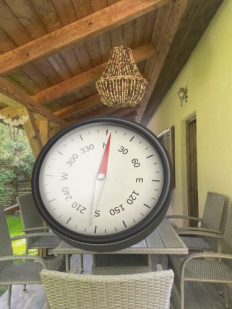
5 °
